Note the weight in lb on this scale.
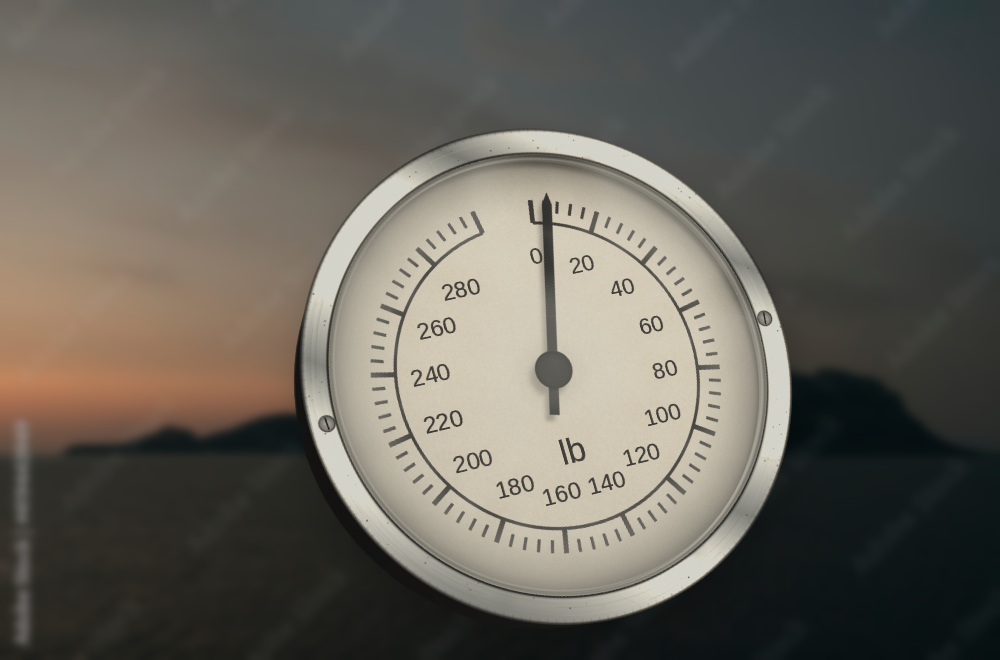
4 lb
